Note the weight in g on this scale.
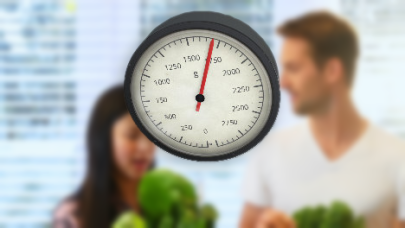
1700 g
